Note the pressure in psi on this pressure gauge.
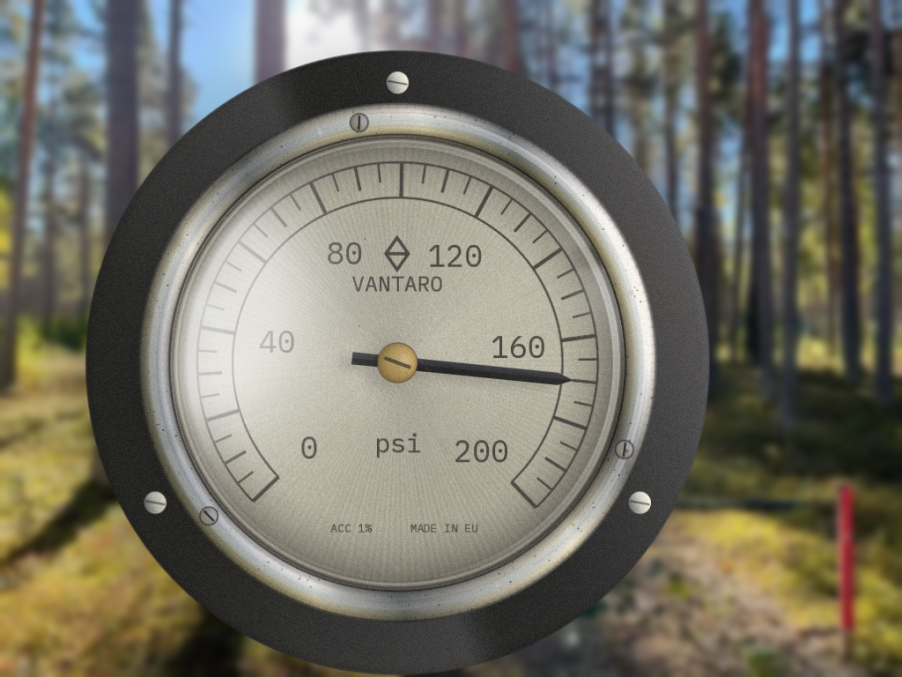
170 psi
